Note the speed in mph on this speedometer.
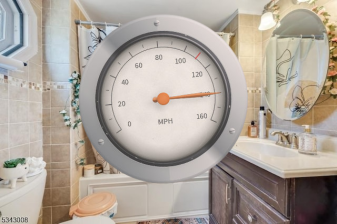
140 mph
